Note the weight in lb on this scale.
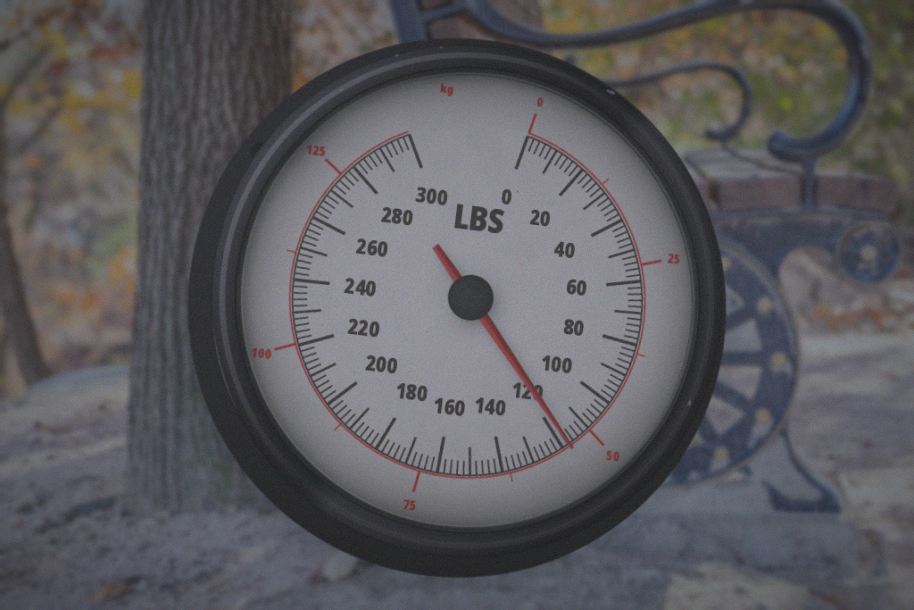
118 lb
